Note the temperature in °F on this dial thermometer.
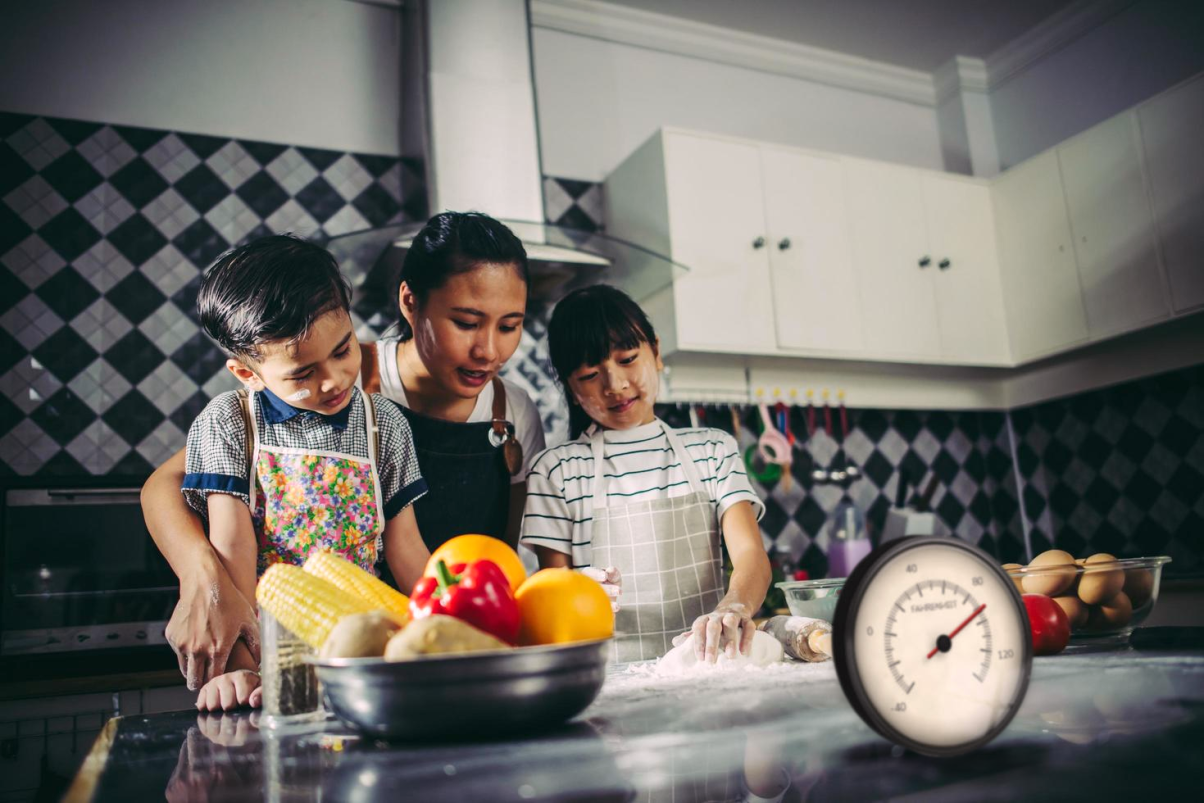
90 °F
